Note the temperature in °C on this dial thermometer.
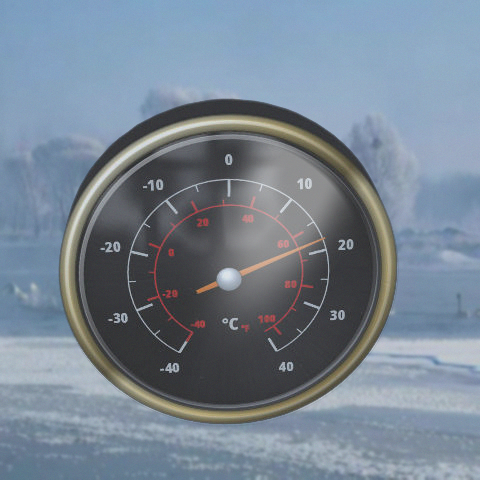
17.5 °C
